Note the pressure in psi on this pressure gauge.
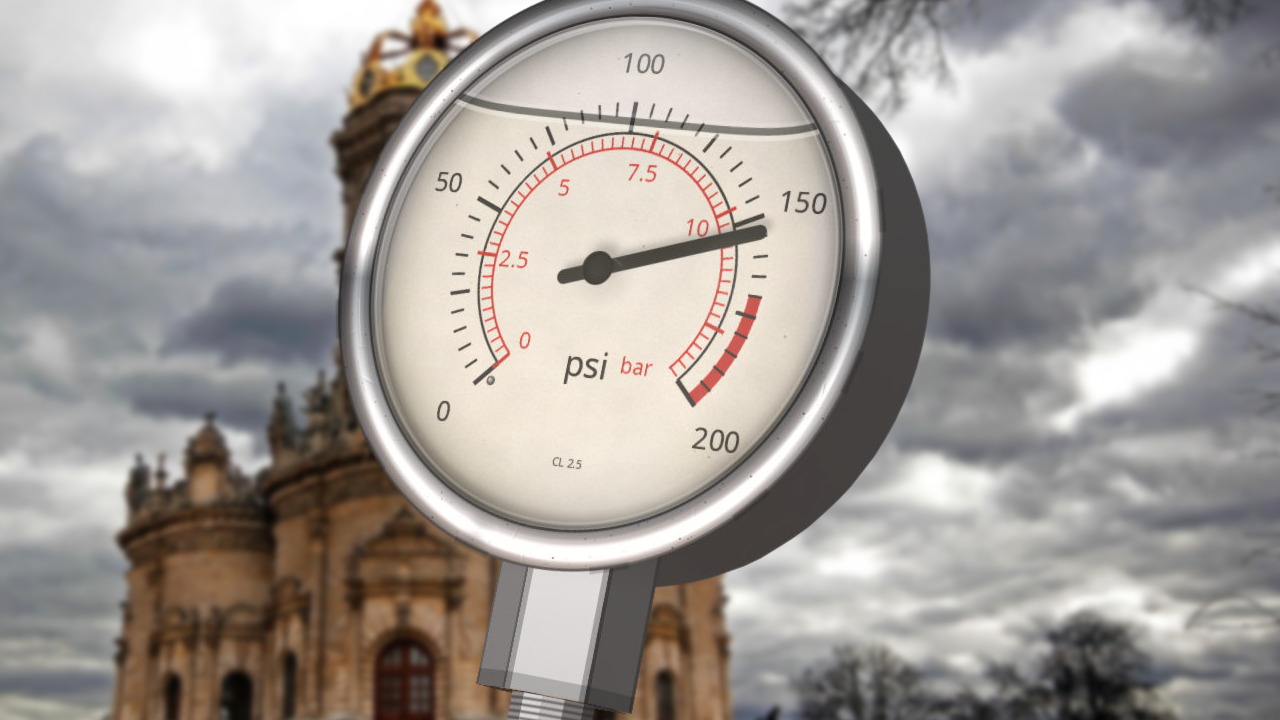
155 psi
